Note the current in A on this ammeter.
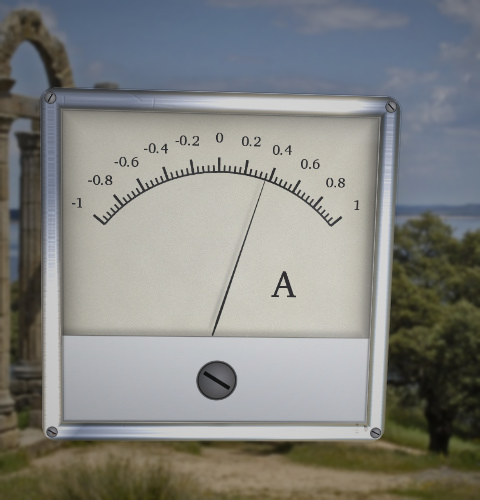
0.36 A
